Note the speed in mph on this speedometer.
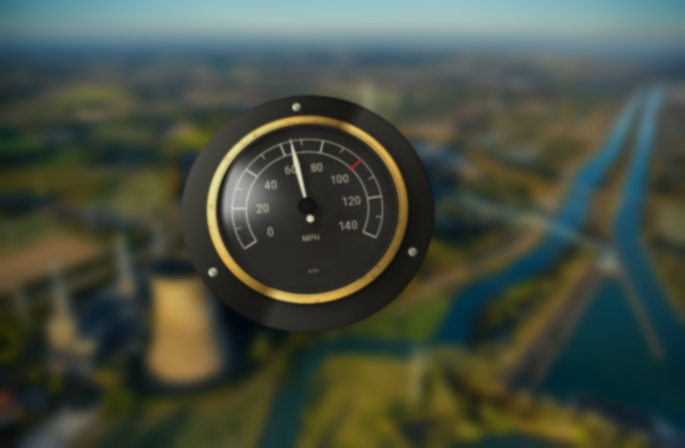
65 mph
